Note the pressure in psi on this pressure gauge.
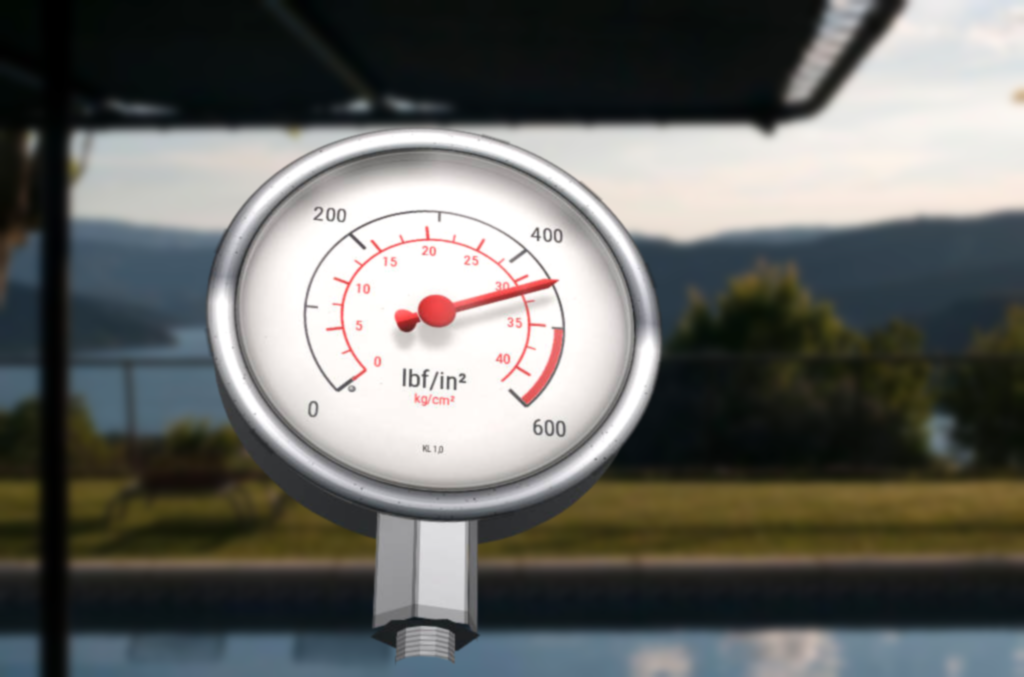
450 psi
